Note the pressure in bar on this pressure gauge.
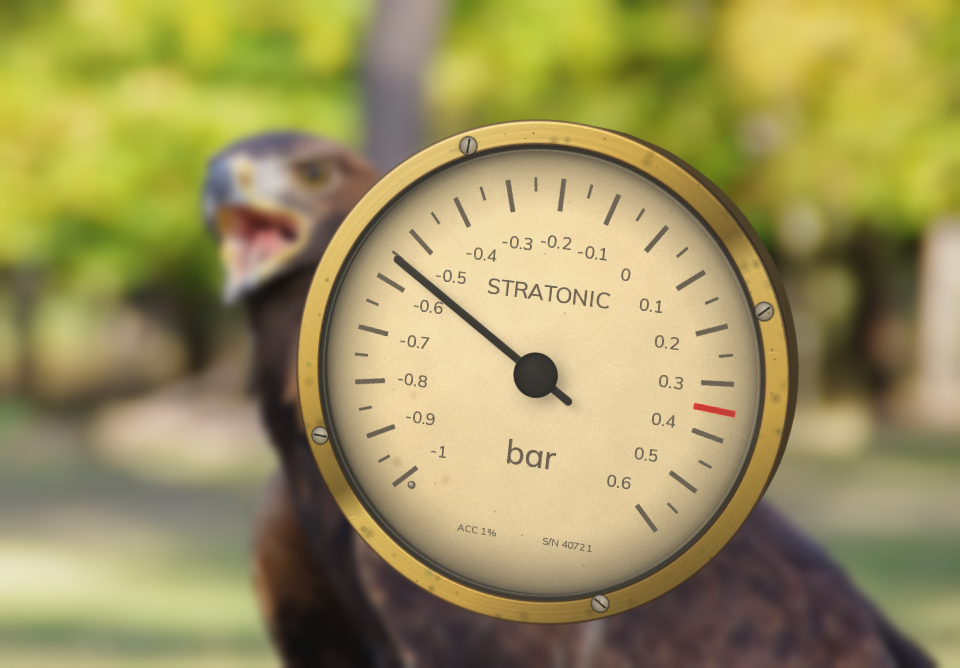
-0.55 bar
